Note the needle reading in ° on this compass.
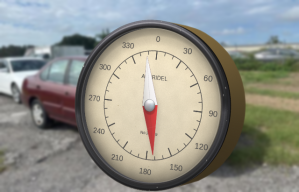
170 °
